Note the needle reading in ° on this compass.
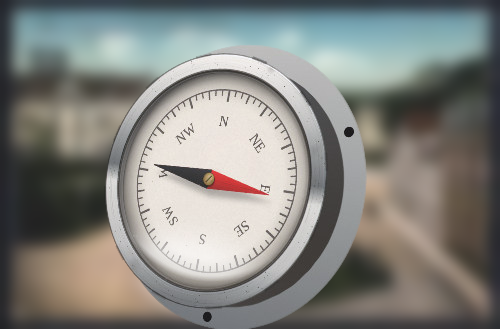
95 °
